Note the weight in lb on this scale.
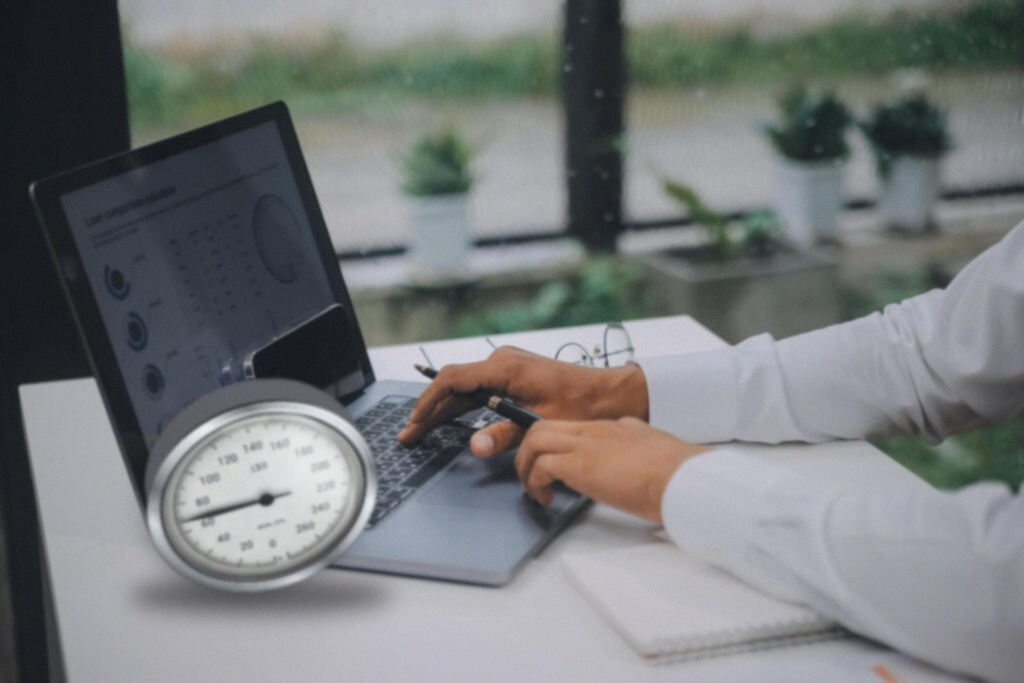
70 lb
